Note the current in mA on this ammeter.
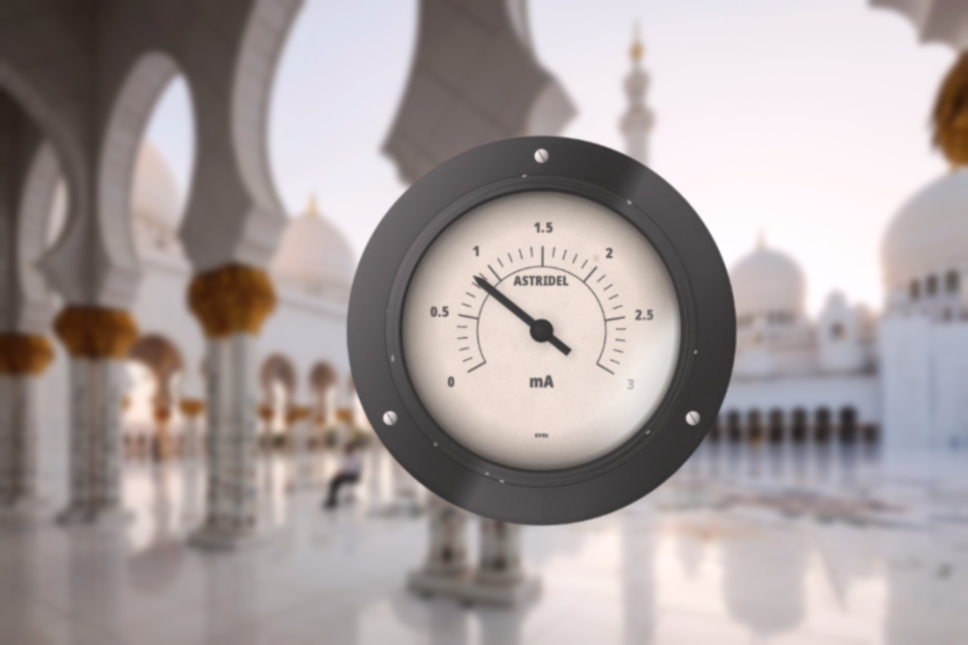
0.85 mA
